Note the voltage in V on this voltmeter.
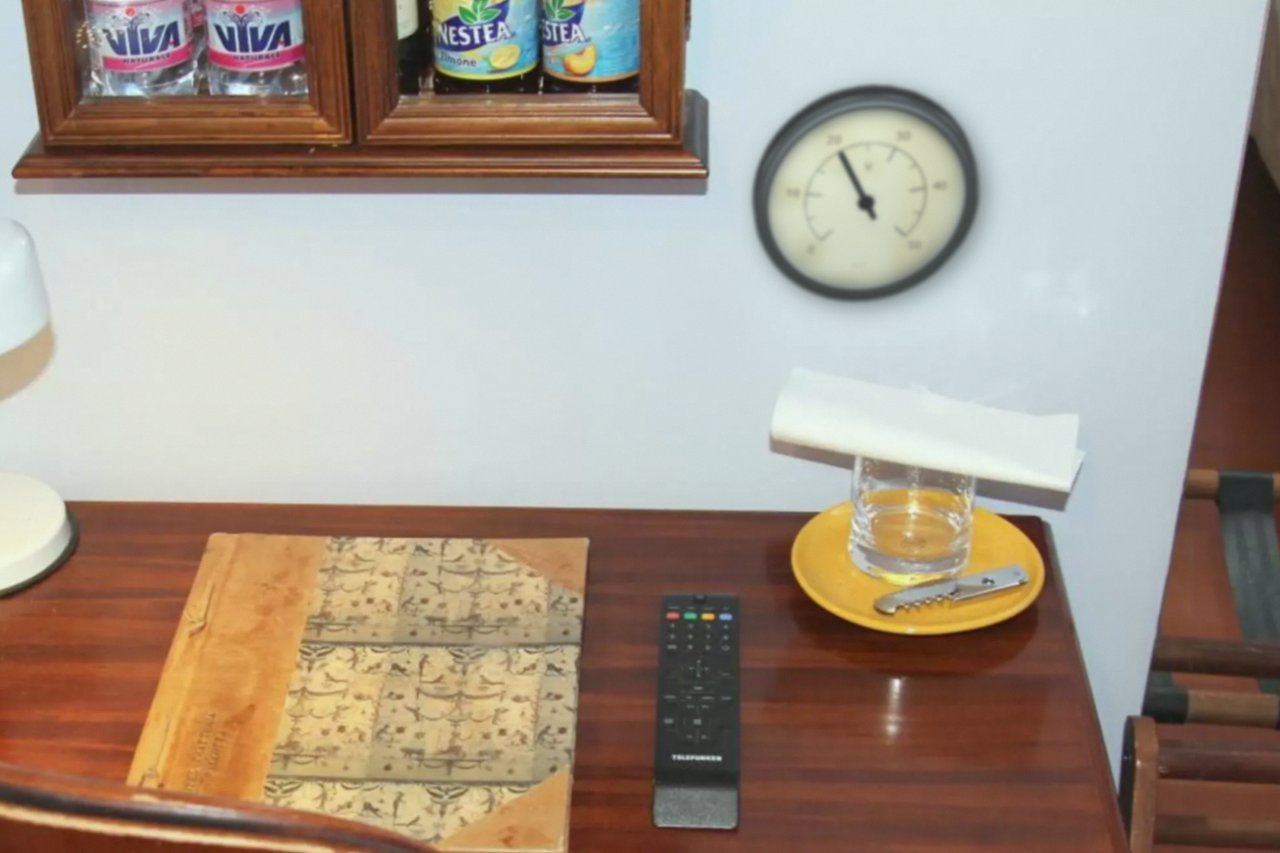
20 V
